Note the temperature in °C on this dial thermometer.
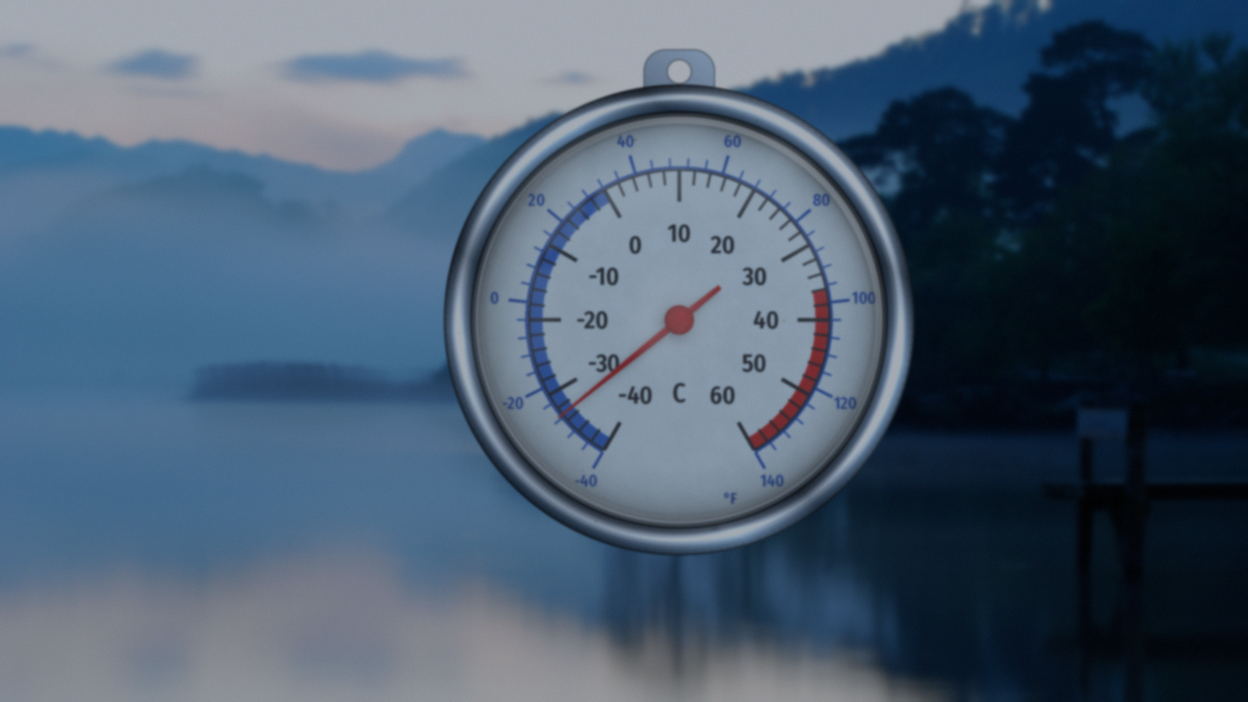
-33 °C
